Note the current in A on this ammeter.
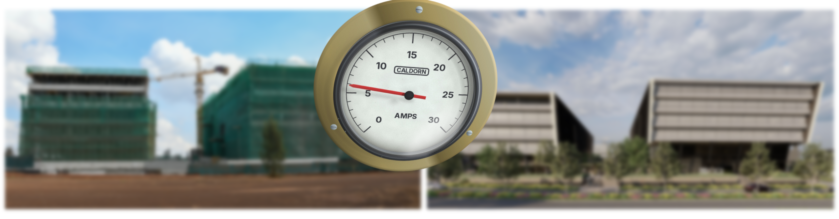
6 A
